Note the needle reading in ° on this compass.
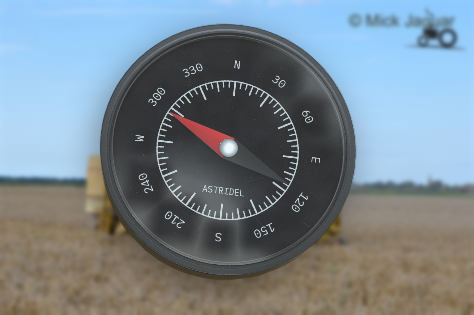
295 °
